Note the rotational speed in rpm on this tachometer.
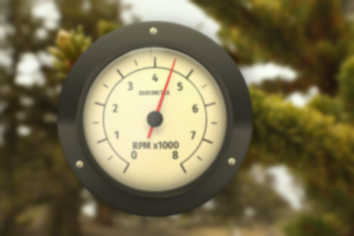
4500 rpm
